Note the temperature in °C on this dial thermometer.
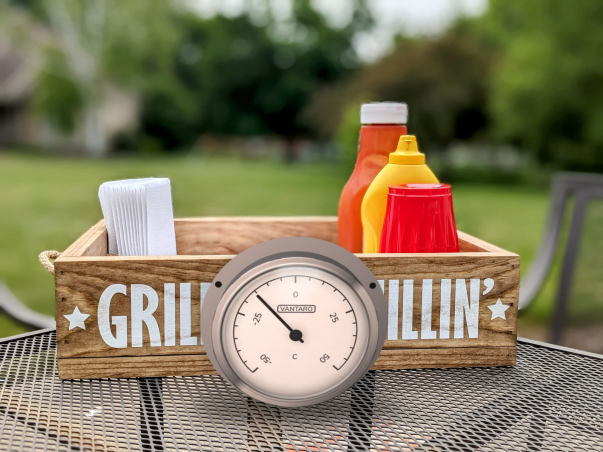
-15 °C
